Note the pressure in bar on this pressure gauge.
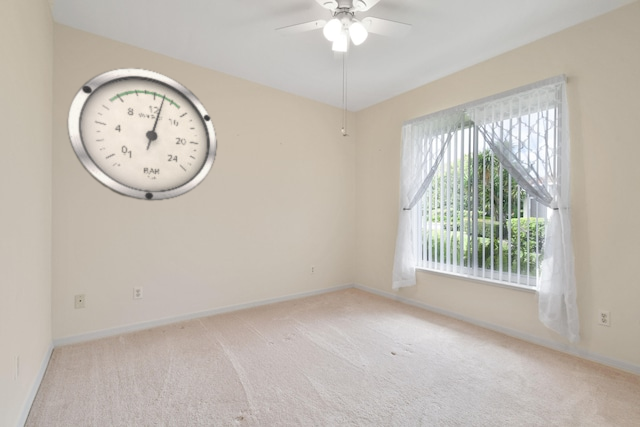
13 bar
